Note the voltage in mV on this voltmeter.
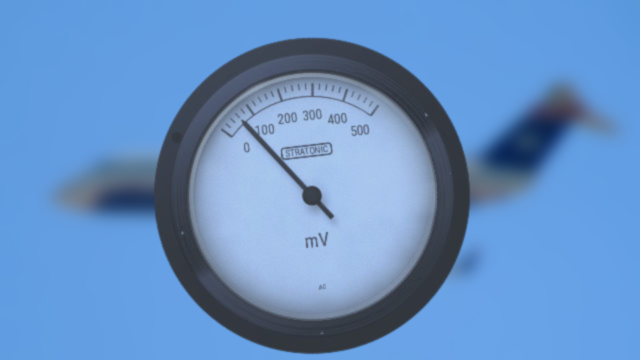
60 mV
